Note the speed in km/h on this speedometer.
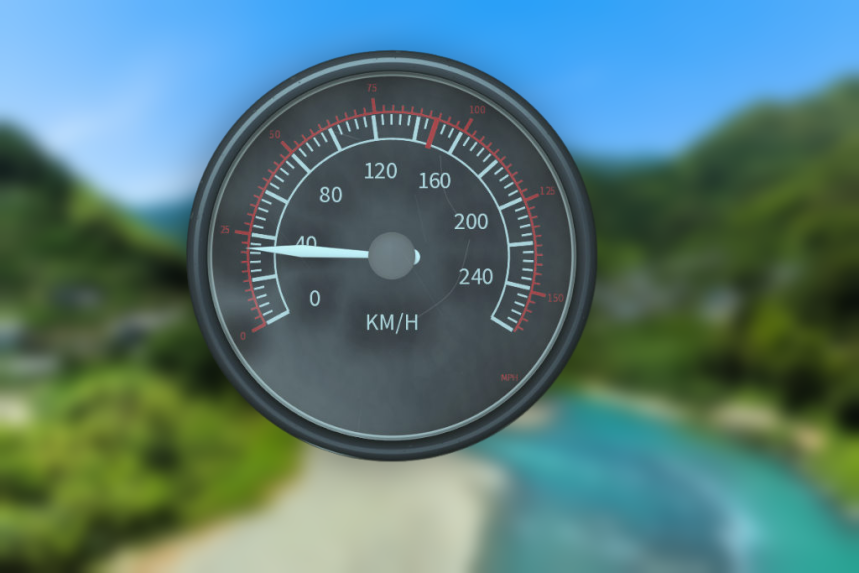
34 km/h
